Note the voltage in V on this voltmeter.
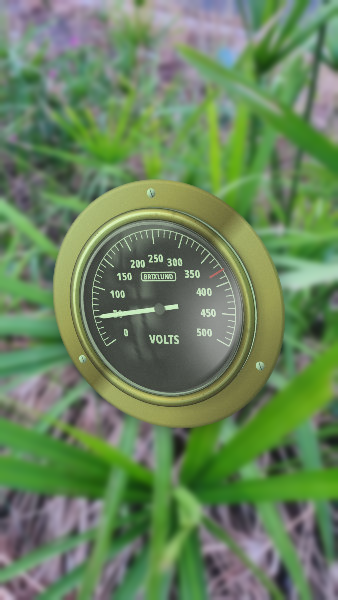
50 V
